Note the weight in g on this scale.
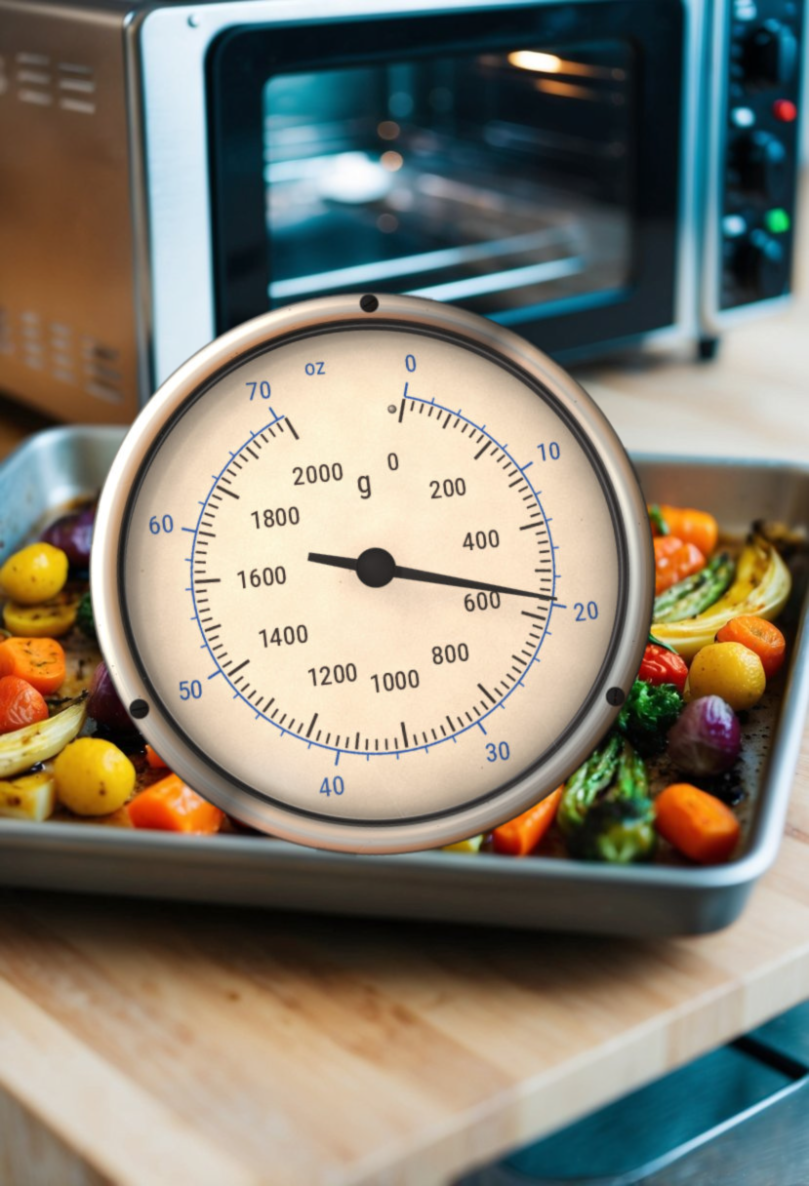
560 g
